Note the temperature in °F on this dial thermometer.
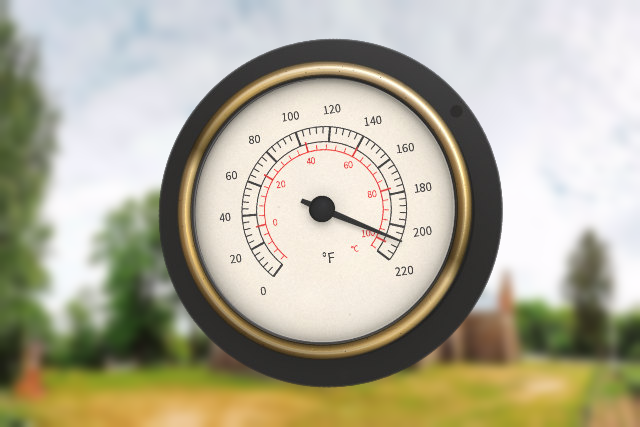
208 °F
